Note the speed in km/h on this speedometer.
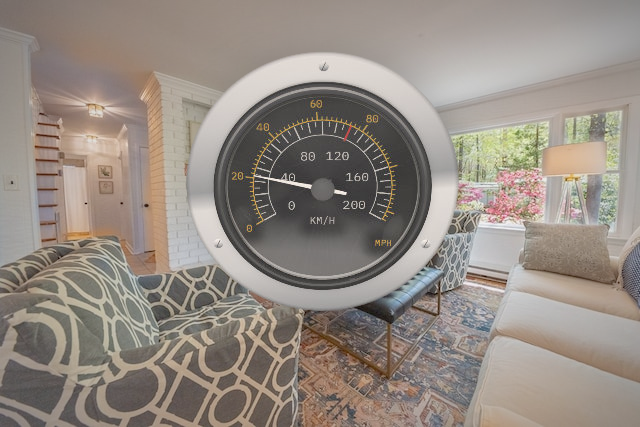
35 km/h
